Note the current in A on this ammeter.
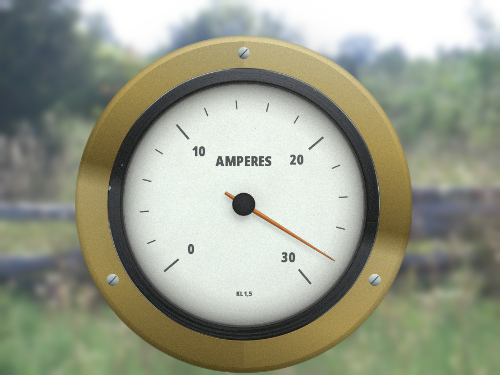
28 A
